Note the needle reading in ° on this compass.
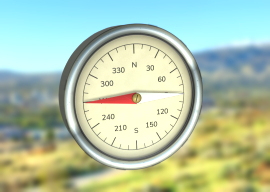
270 °
